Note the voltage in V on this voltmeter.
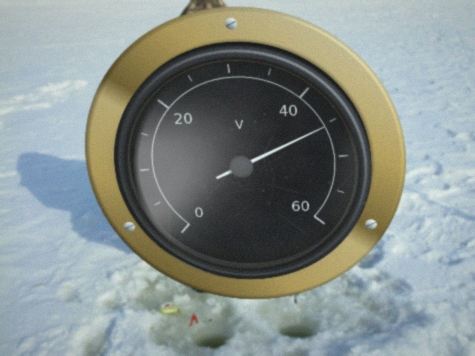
45 V
